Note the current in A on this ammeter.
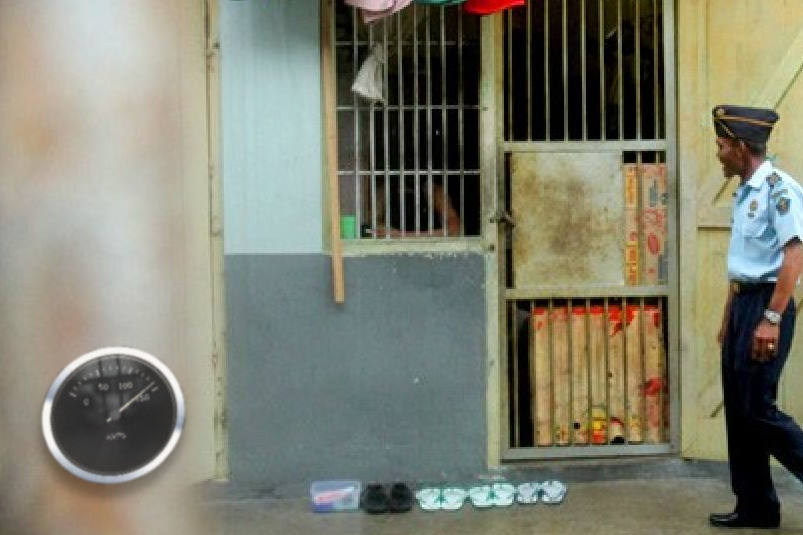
140 A
